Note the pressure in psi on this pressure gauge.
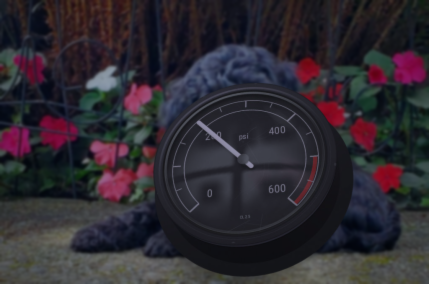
200 psi
